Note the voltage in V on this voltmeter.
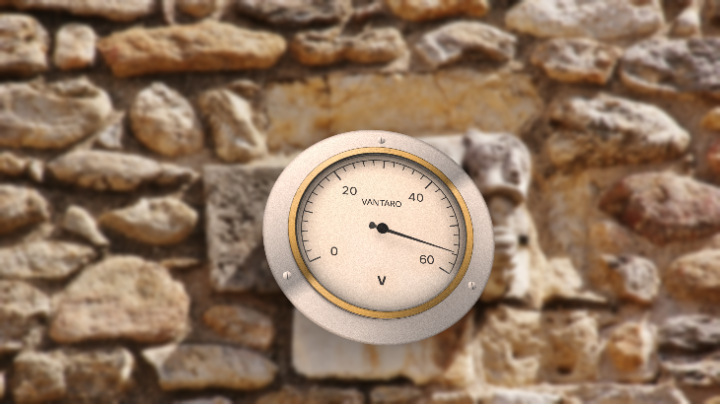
56 V
